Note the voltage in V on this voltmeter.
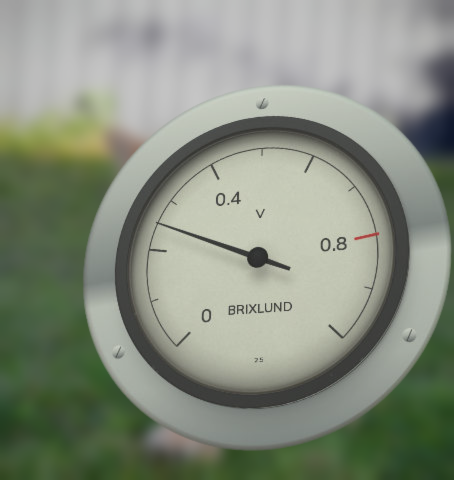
0.25 V
